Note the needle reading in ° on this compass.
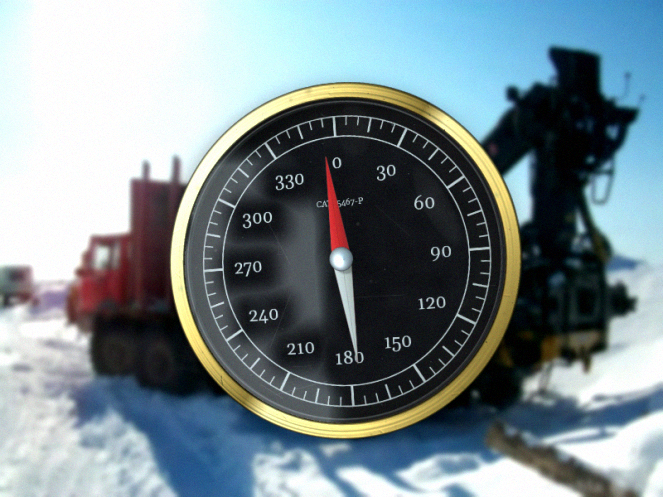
355 °
